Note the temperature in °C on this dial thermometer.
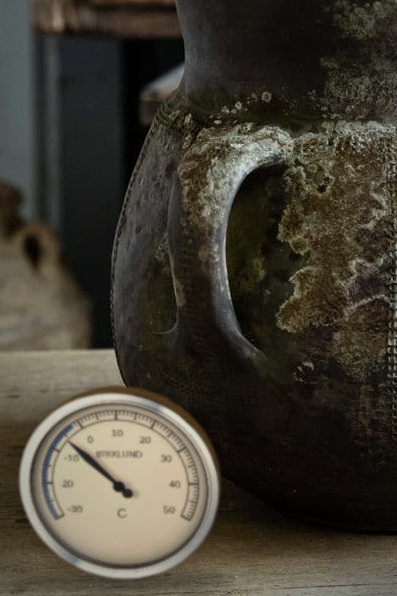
-5 °C
